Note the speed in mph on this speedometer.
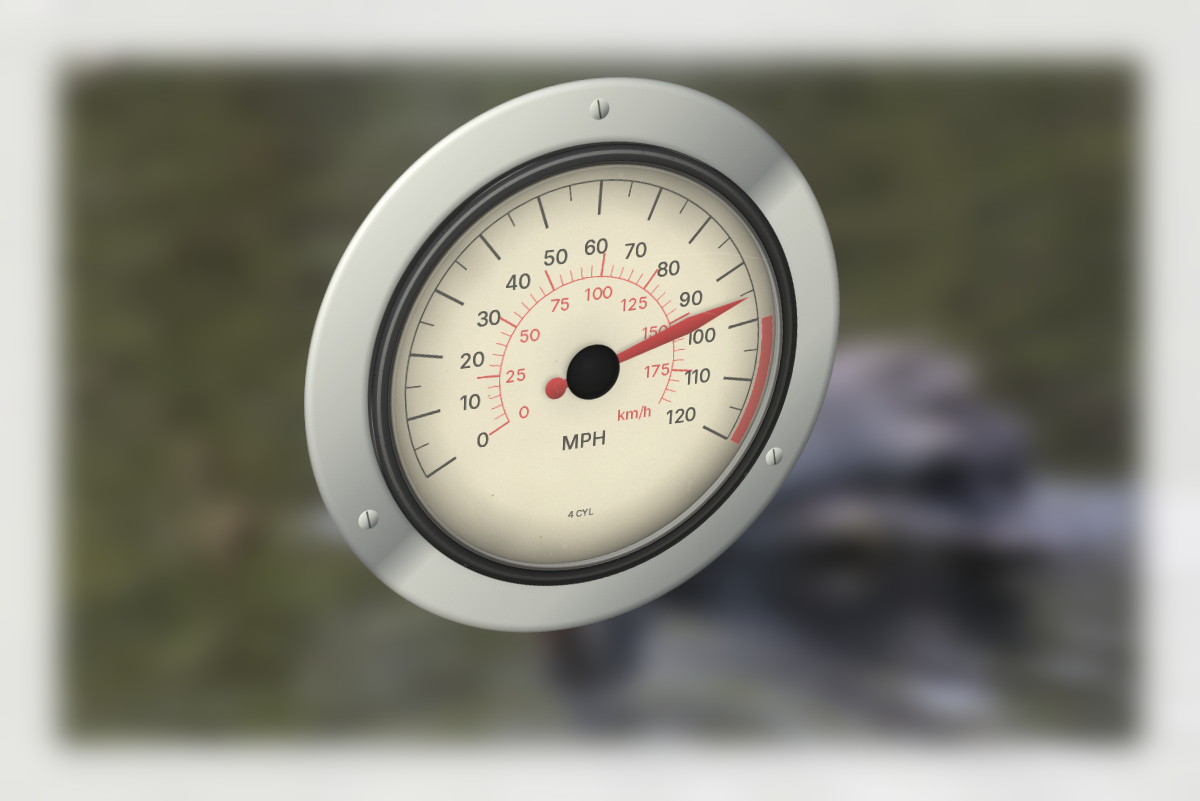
95 mph
